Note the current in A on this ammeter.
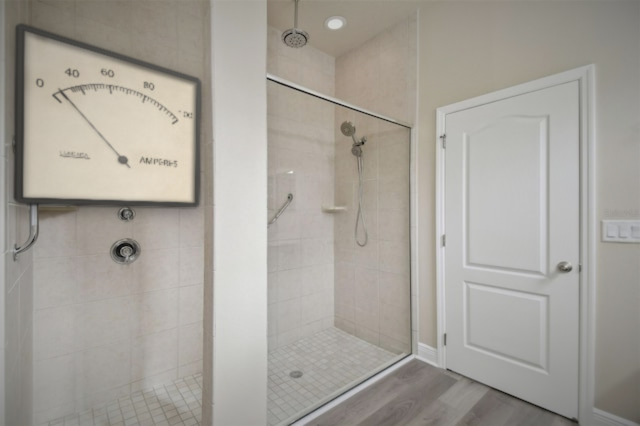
20 A
